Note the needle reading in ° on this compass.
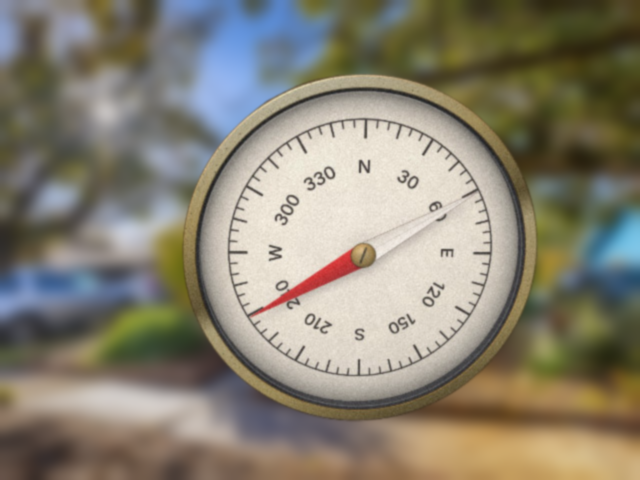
240 °
